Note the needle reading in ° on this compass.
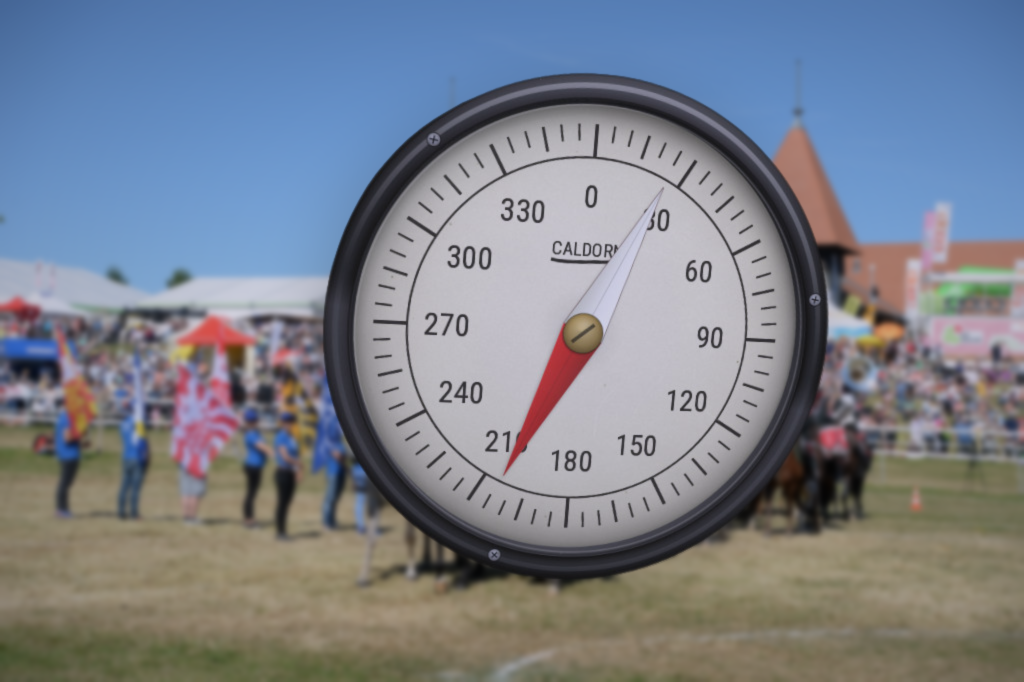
205 °
